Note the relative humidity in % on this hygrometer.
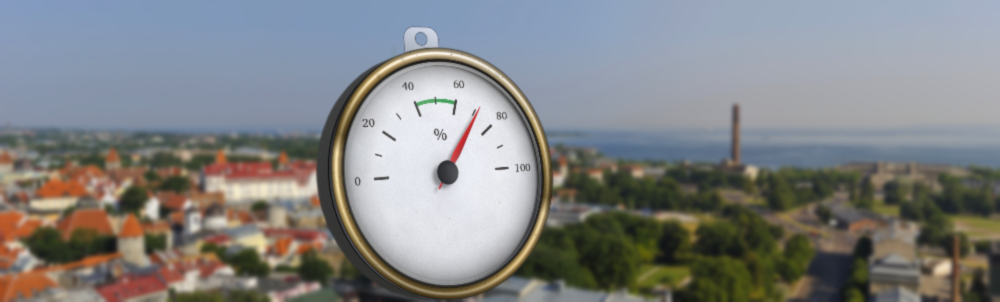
70 %
